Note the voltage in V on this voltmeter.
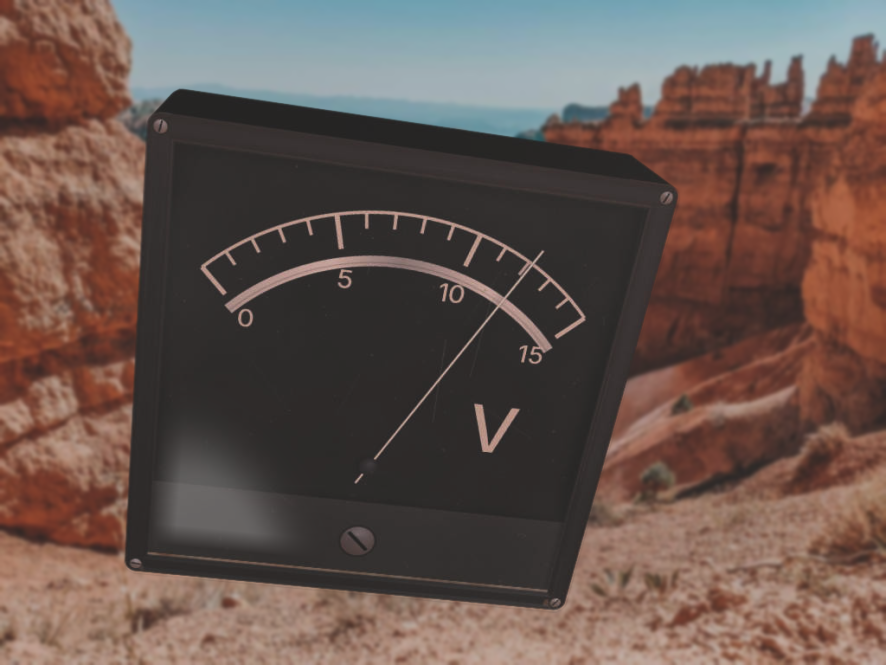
12 V
